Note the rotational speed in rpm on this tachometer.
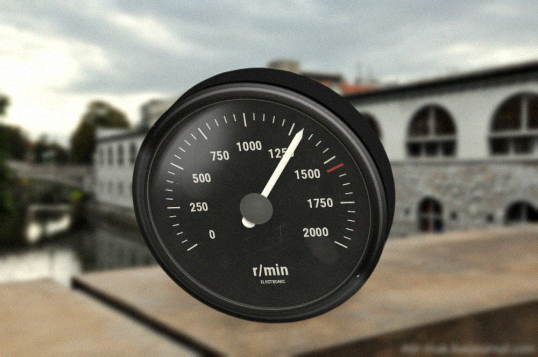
1300 rpm
